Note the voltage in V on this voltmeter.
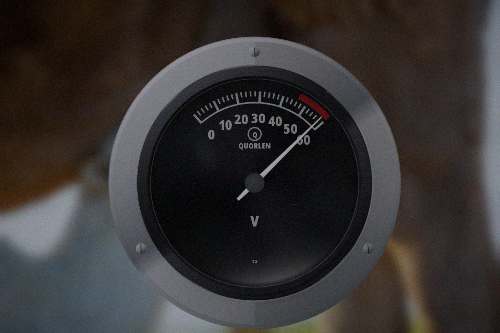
58 V
